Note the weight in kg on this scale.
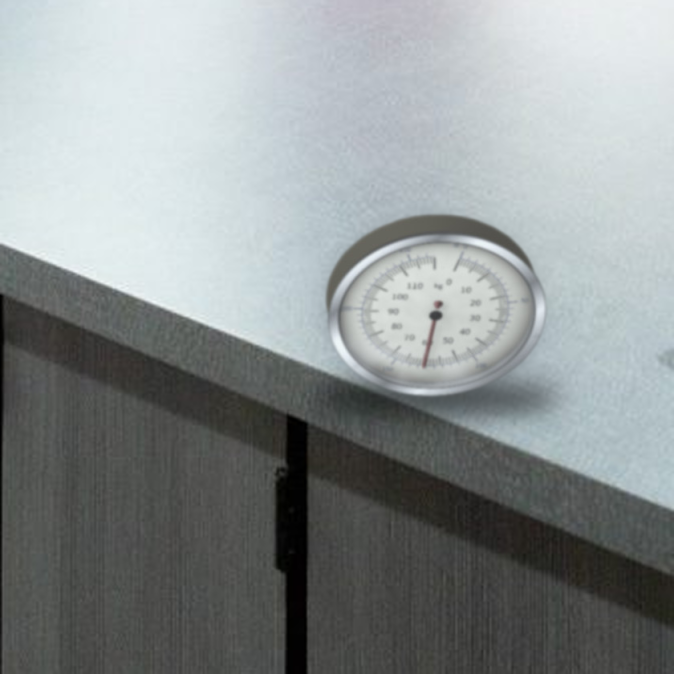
60 kg
